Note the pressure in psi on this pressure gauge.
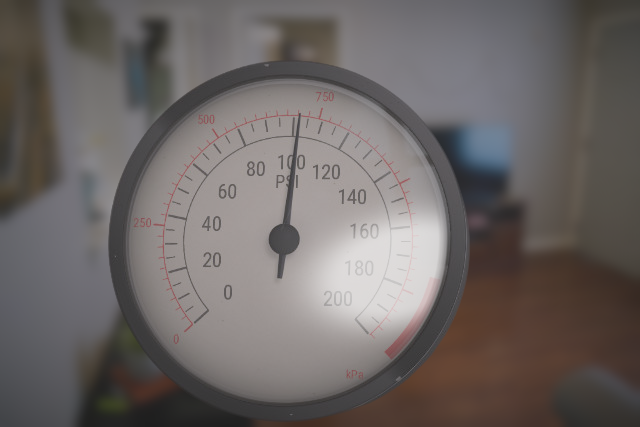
102.5 psi
